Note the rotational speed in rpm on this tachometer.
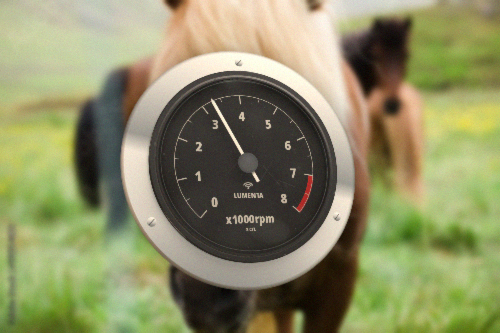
3250 rpm
